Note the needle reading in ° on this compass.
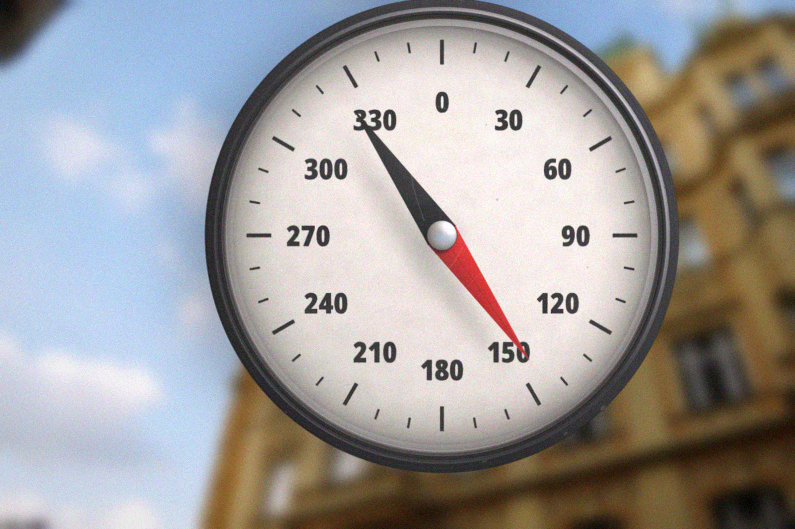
145 °
